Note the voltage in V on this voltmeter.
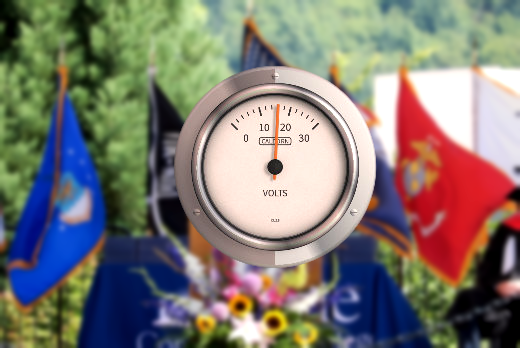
16 V
